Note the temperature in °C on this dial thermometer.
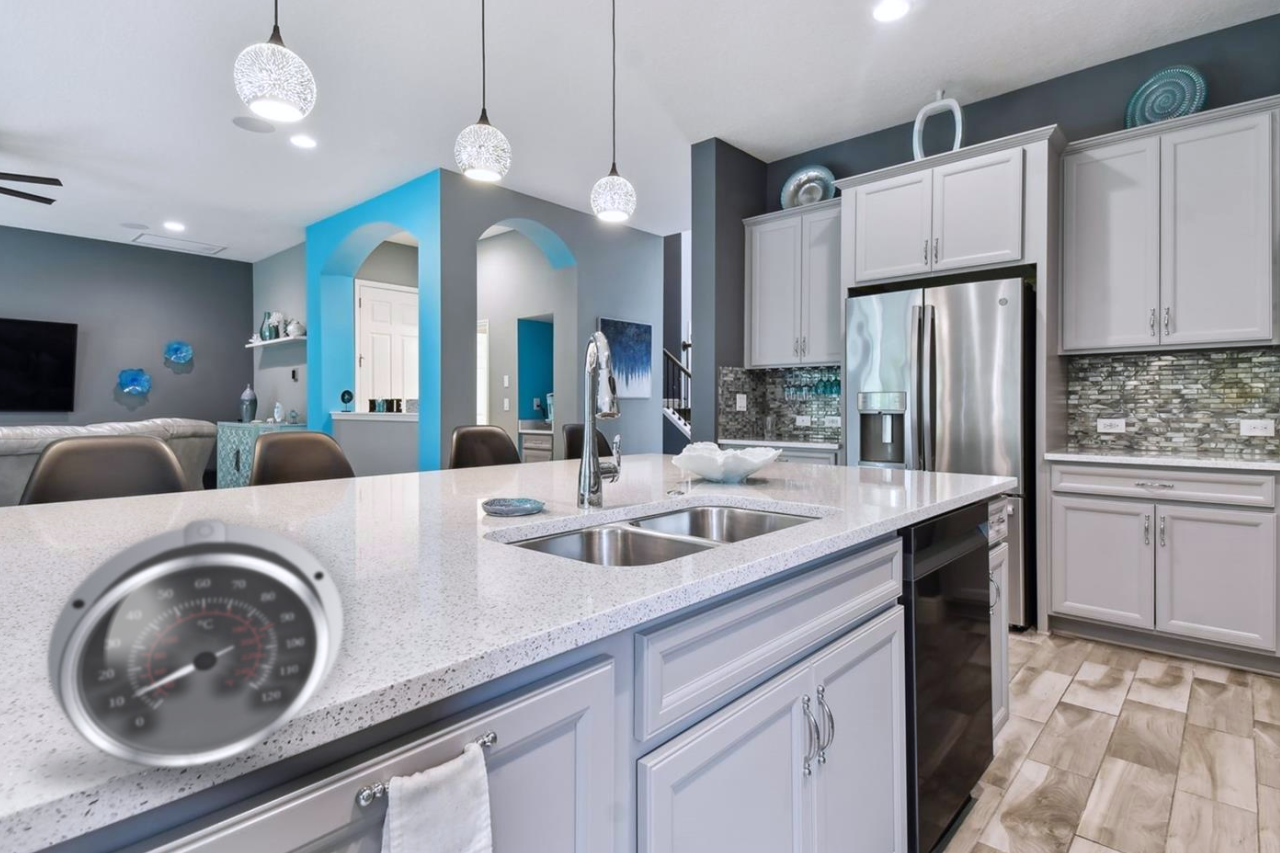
10 °C
